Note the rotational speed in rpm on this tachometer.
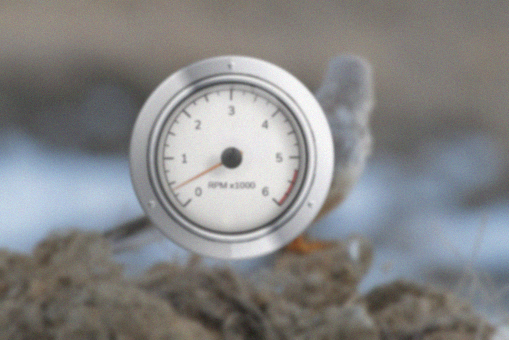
375 rpm
